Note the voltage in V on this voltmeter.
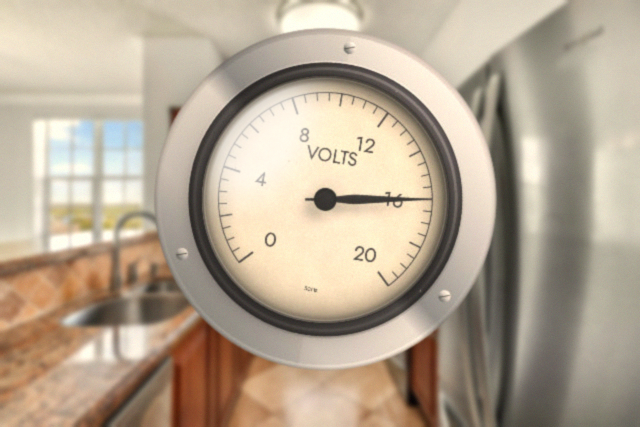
16 V
